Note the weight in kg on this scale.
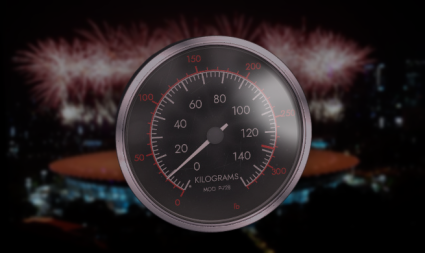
10 kg
